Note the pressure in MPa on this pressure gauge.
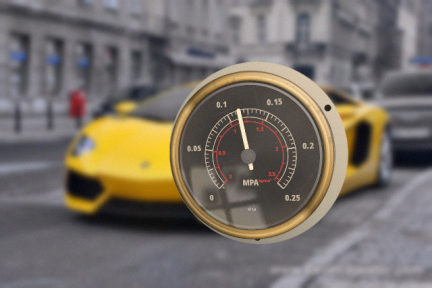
0.115 MPa
